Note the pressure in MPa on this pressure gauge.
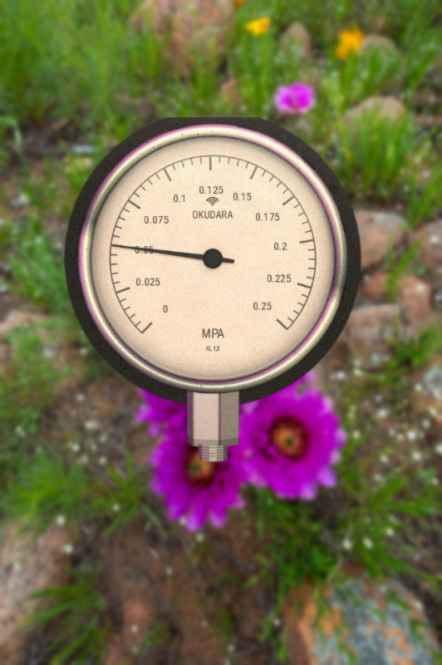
0.05 MPa
